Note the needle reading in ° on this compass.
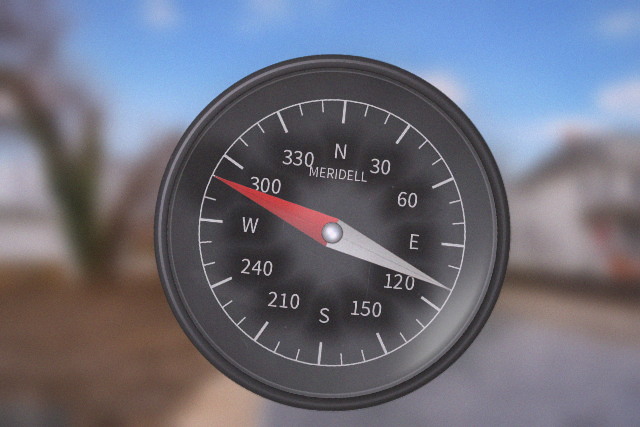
290 °
